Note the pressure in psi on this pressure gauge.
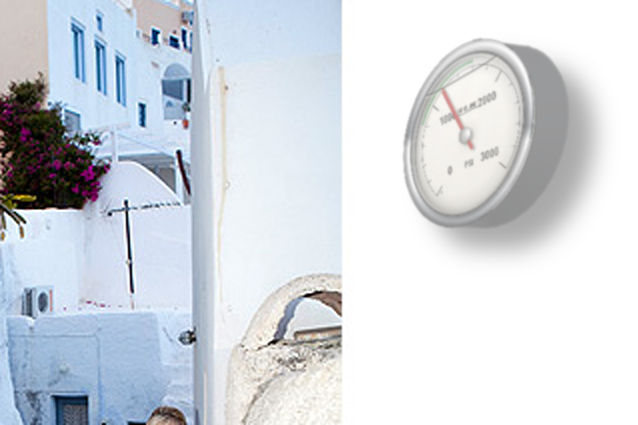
1200 psi
